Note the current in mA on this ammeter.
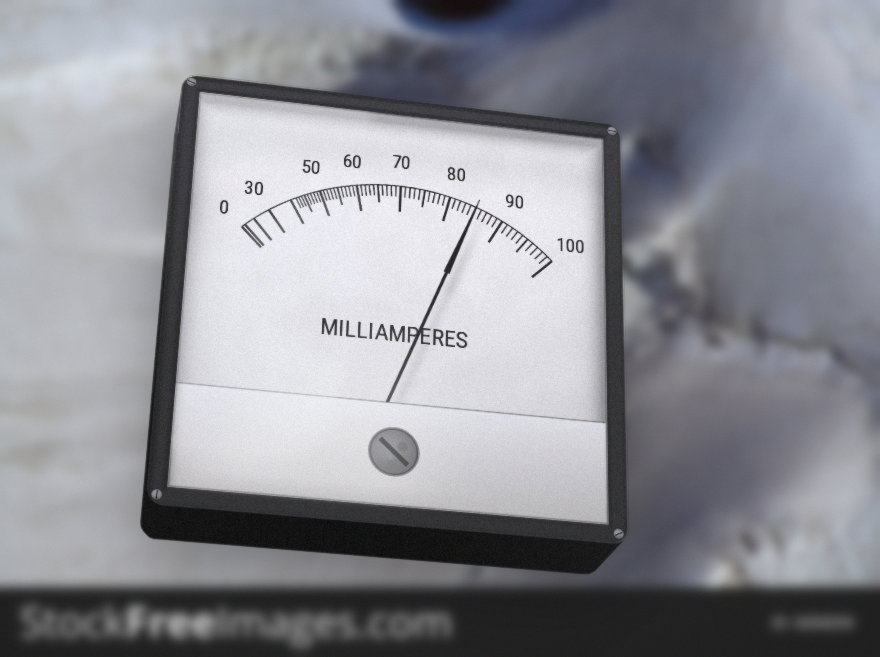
85 mA
